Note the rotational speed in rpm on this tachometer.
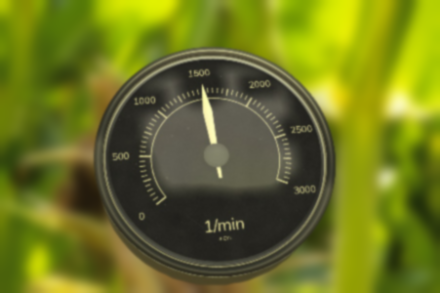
1500 rpm
